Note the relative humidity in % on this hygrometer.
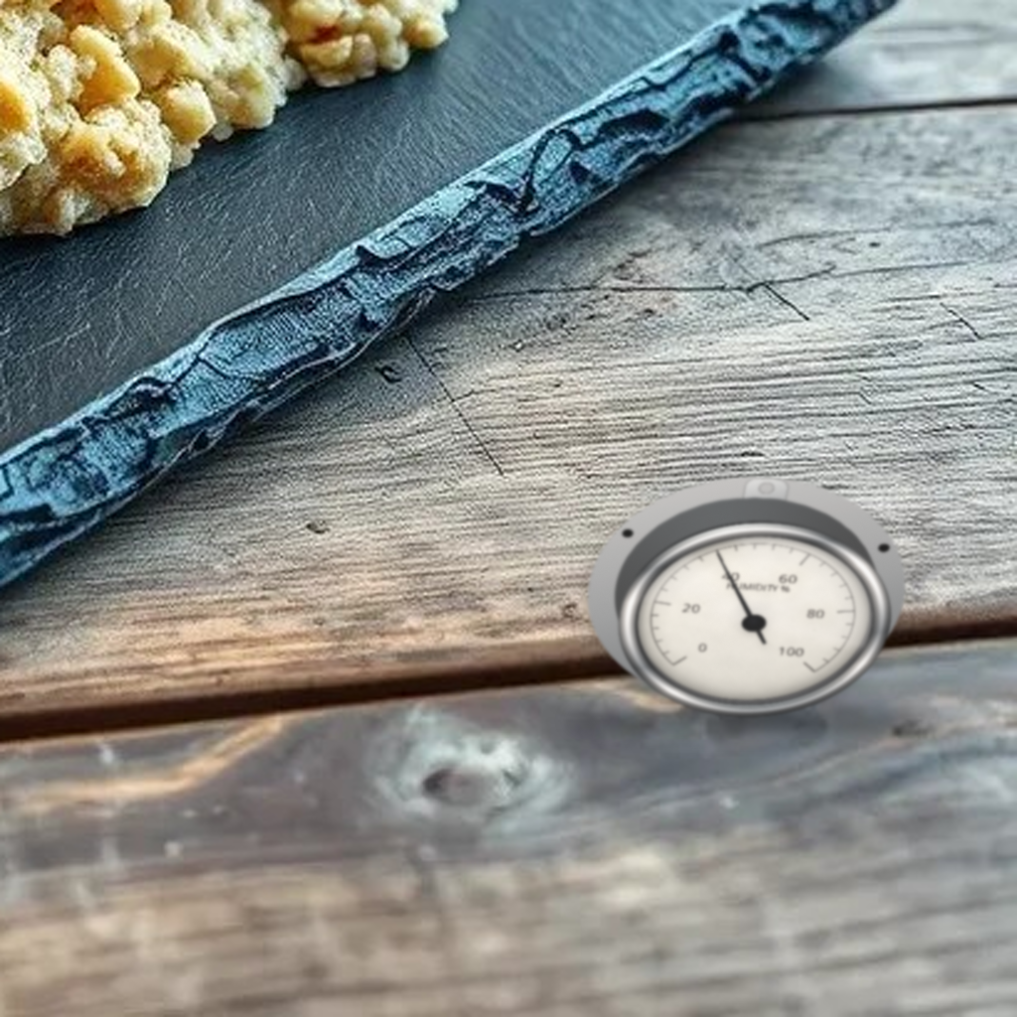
40 %
